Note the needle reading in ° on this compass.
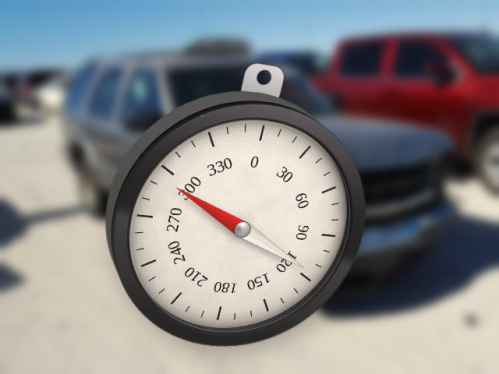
295 °
